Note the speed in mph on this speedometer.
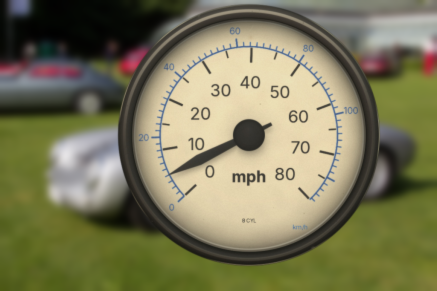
5 mph
